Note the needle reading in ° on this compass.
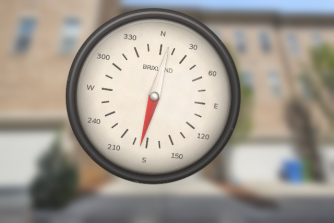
187.5 °
